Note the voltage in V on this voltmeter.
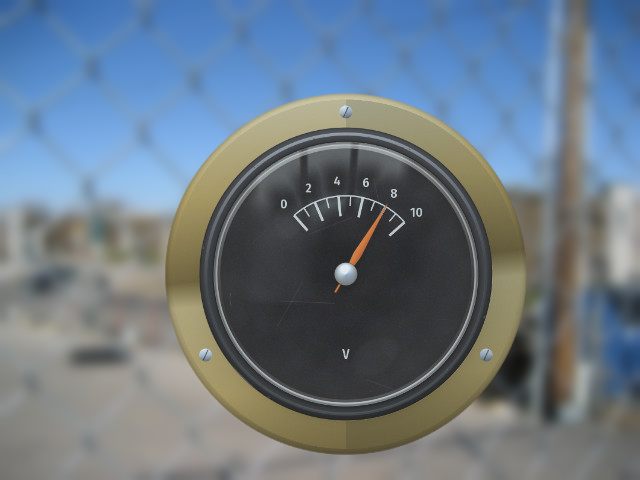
8 V
